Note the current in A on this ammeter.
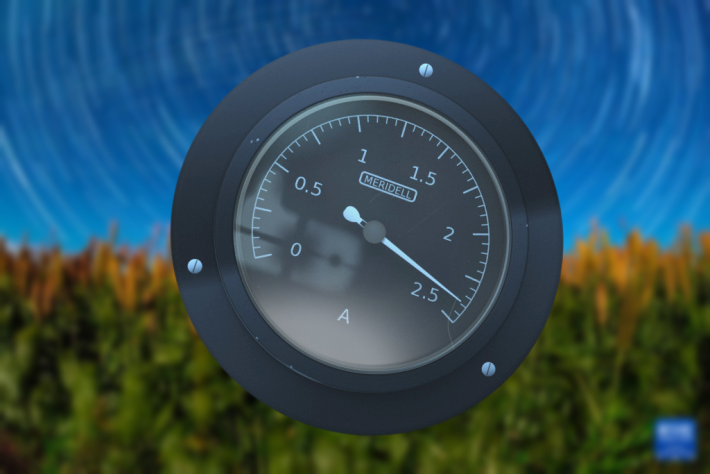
2.4 A
